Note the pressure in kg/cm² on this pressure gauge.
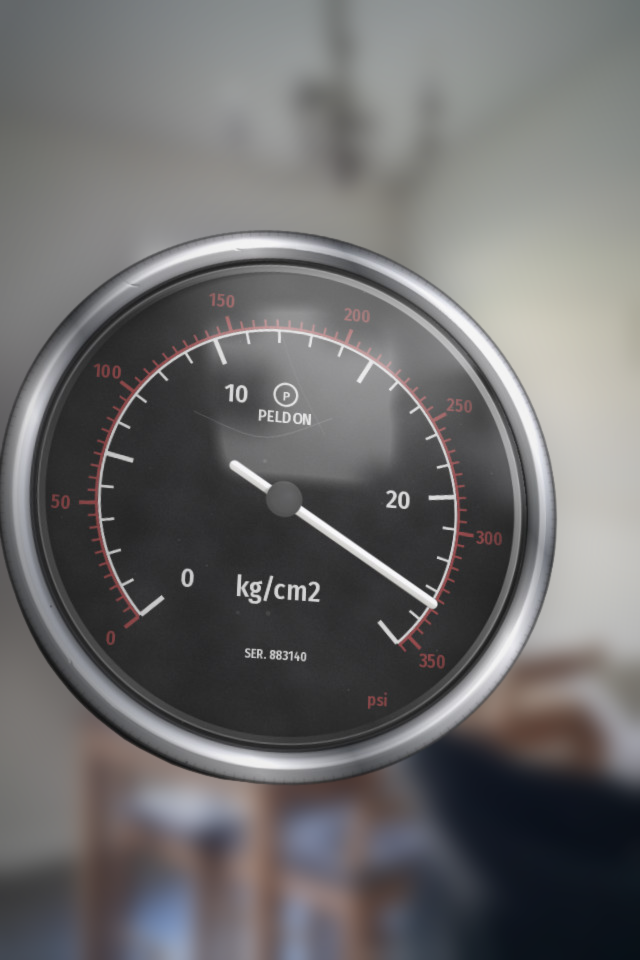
23.5 kg/cm²
